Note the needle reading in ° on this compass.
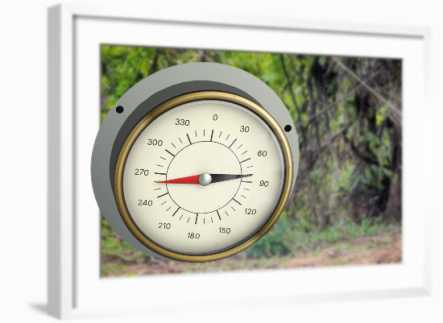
260 °
